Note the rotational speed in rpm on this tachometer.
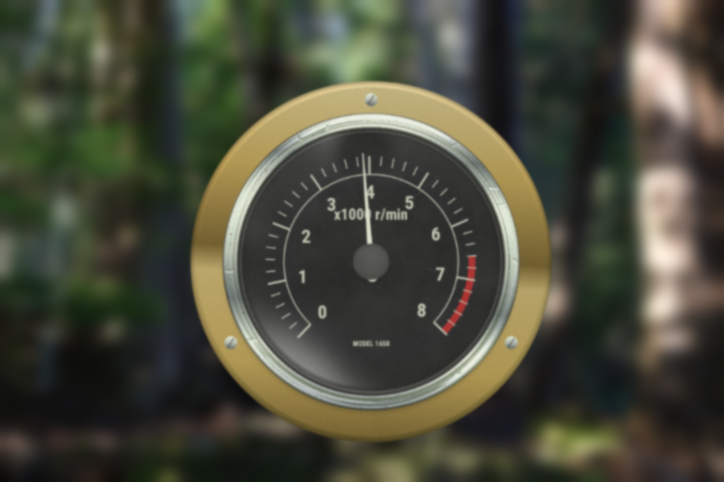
3900 rpm
